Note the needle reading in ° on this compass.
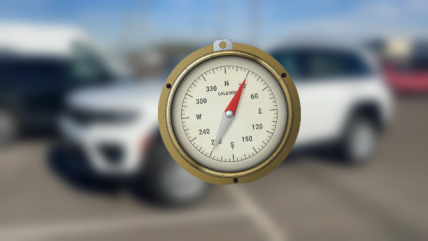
30 °
